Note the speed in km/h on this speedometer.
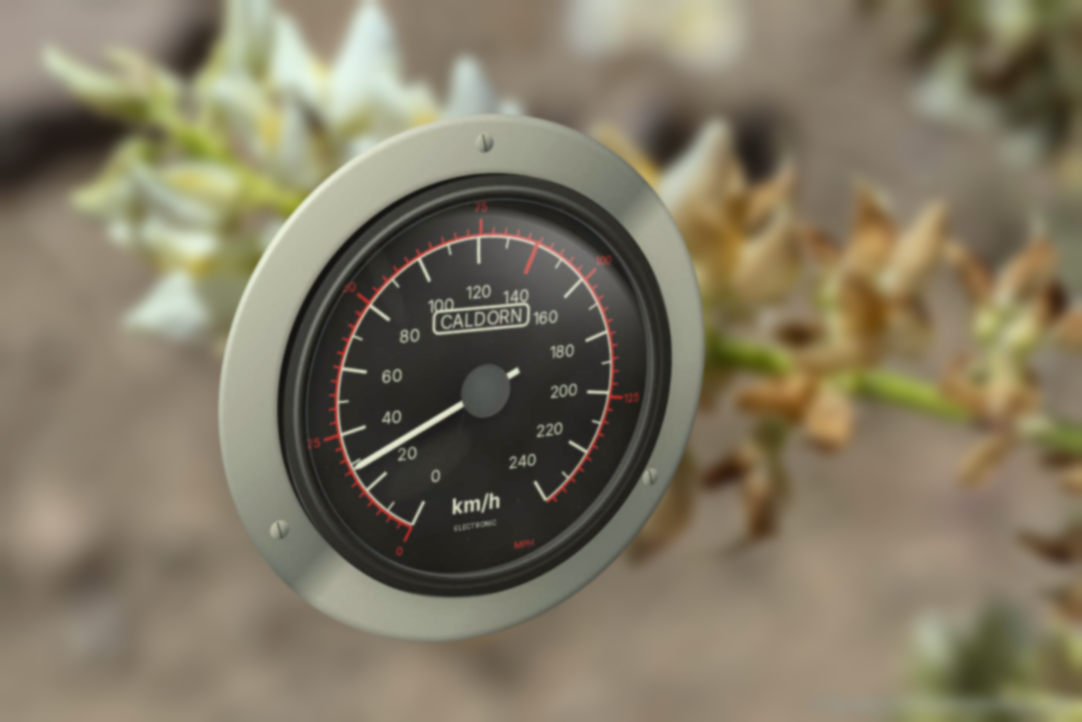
30 km/h
